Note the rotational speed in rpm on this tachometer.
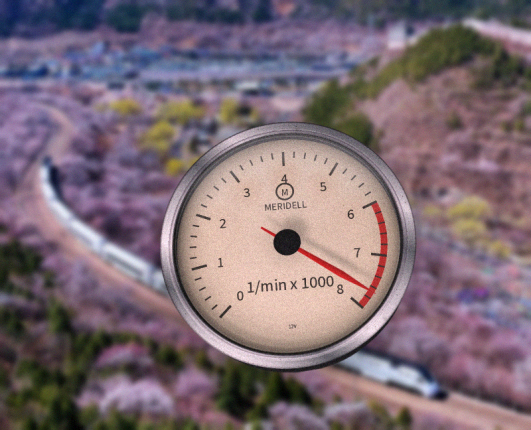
7700 rpm
